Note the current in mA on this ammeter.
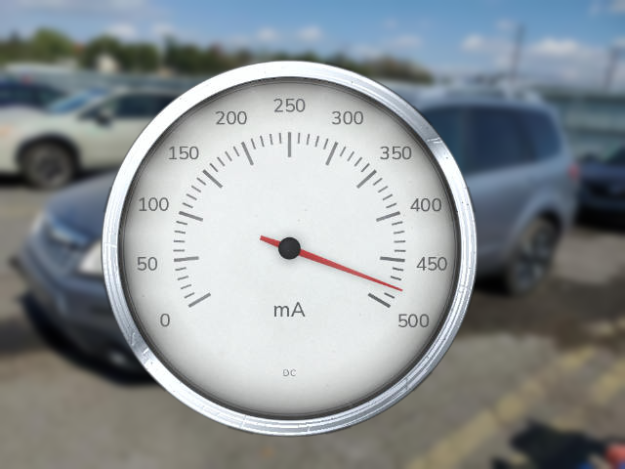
480 mA
